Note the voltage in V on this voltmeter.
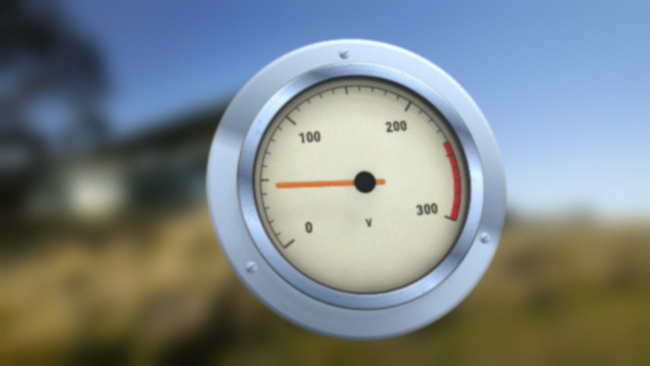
45 V
